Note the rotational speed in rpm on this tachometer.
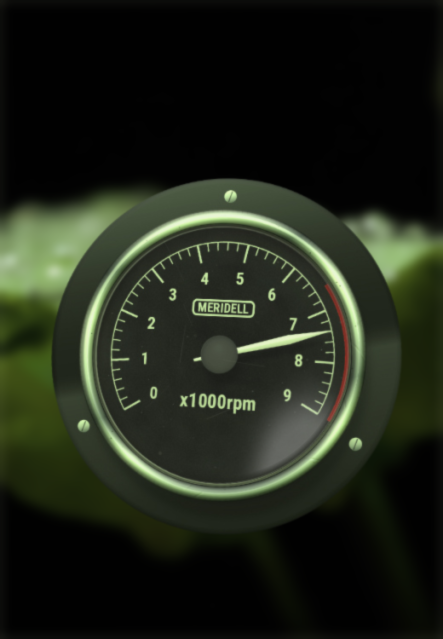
7400 rpm
